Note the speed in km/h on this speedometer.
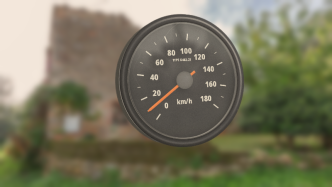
10 km/h
